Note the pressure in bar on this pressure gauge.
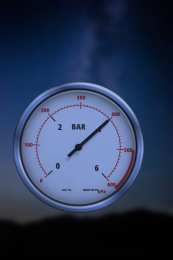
4 bar
